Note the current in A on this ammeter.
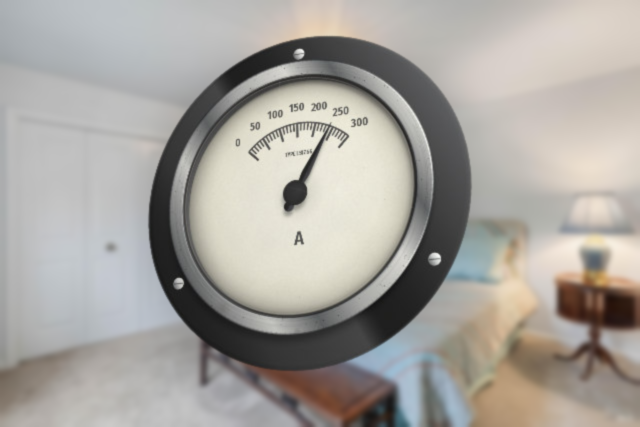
250 A
